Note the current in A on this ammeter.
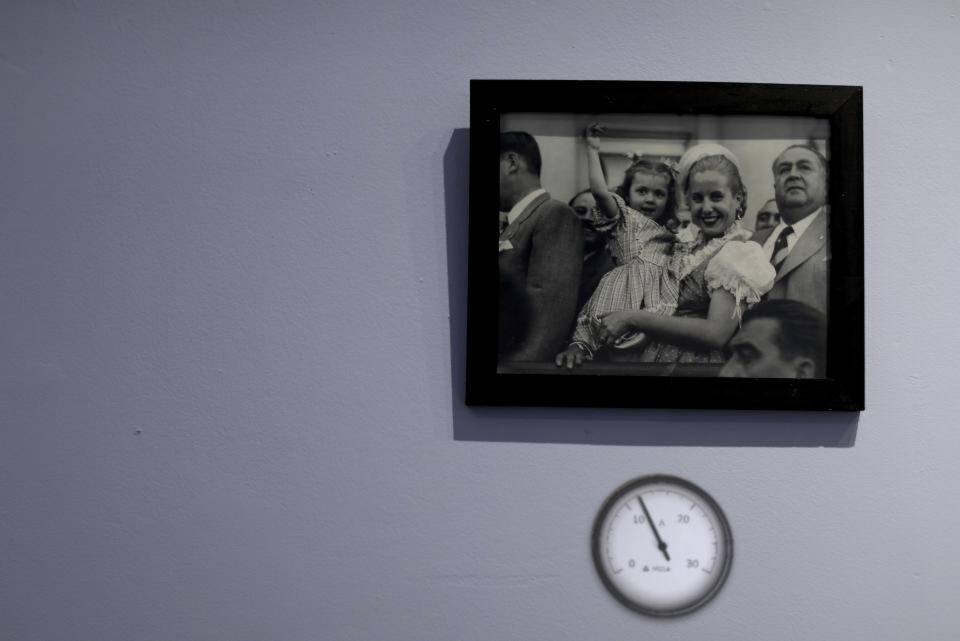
12 A
